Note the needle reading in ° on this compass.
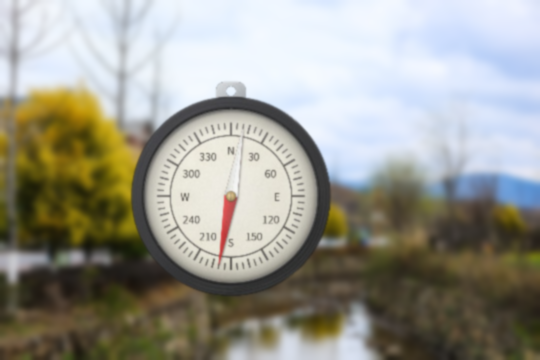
190 °
